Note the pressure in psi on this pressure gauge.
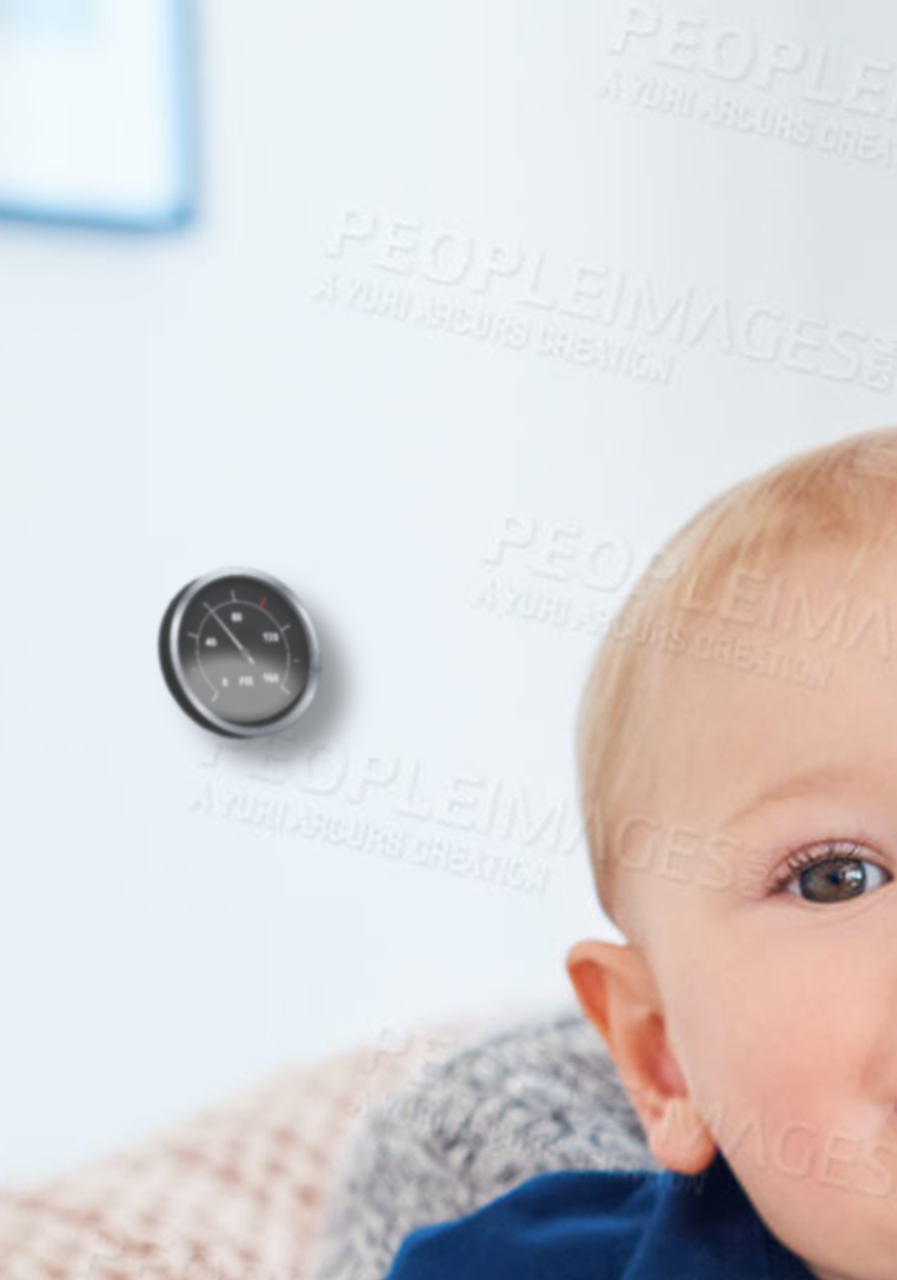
60 psi
